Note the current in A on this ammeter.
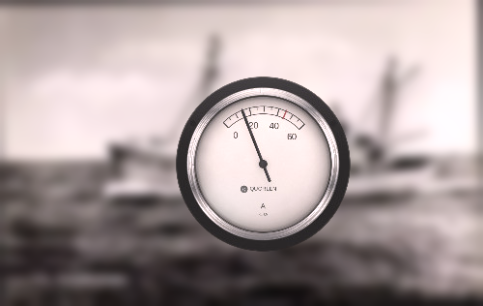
15 A
